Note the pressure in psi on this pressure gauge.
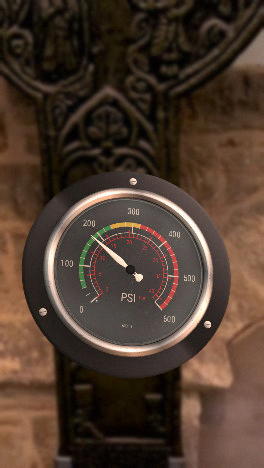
180 psi
